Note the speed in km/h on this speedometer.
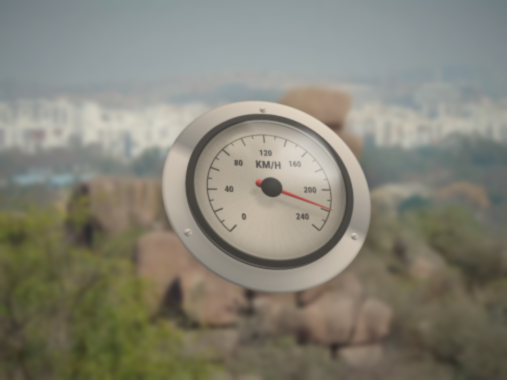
220 km/h
